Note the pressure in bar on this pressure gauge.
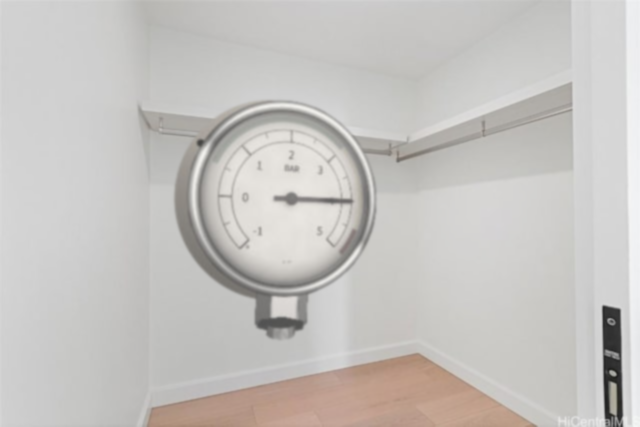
4 bar
